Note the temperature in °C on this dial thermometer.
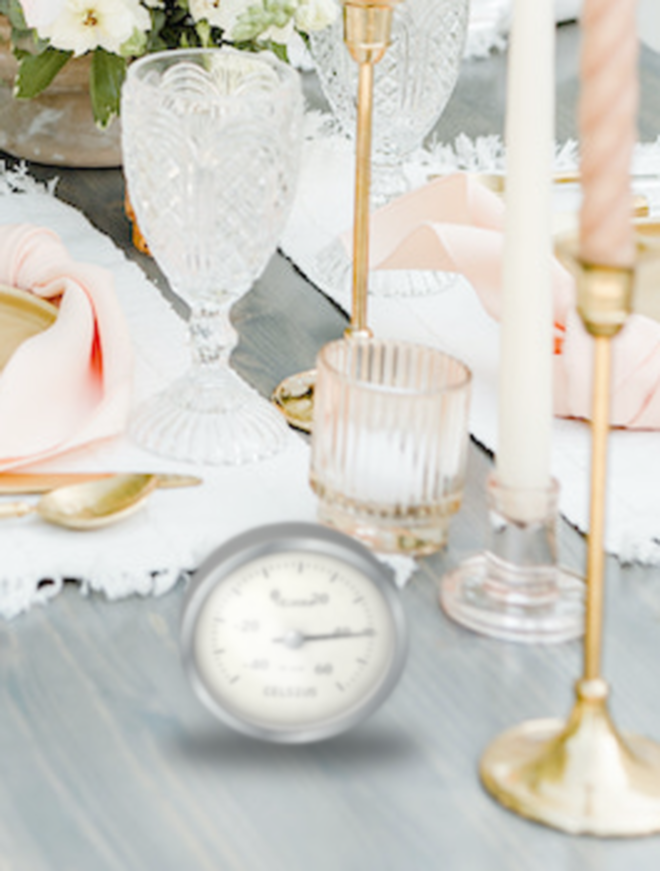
40 °C
